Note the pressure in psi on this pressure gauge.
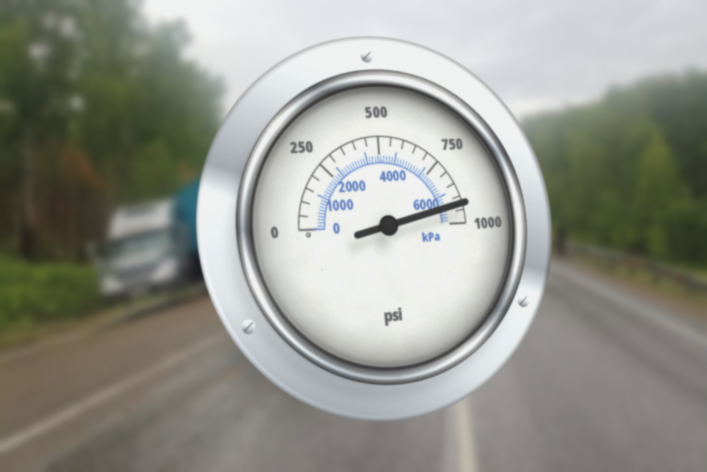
925 psi
